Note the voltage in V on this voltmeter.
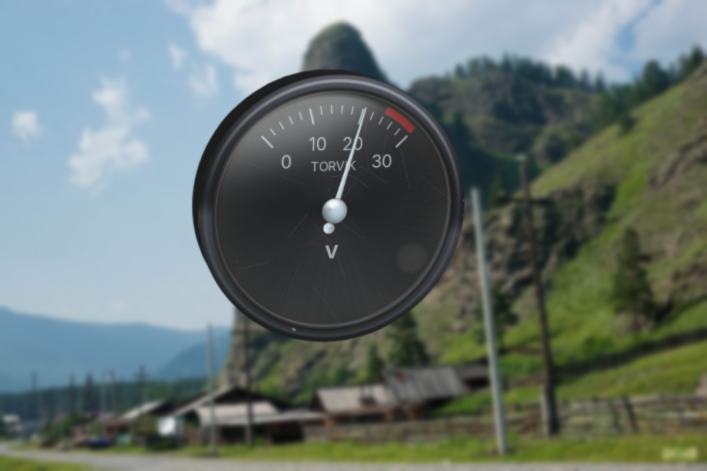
20 V
